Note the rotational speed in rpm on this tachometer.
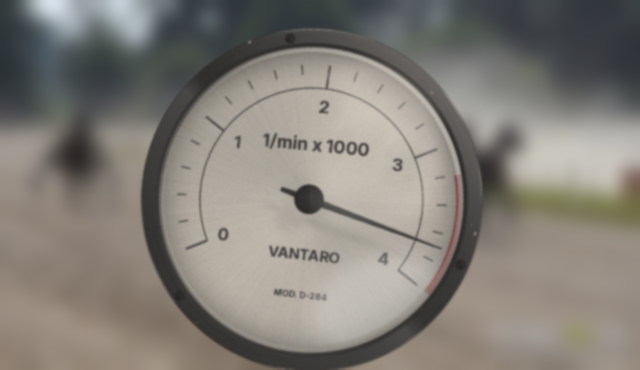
3700 rpm
